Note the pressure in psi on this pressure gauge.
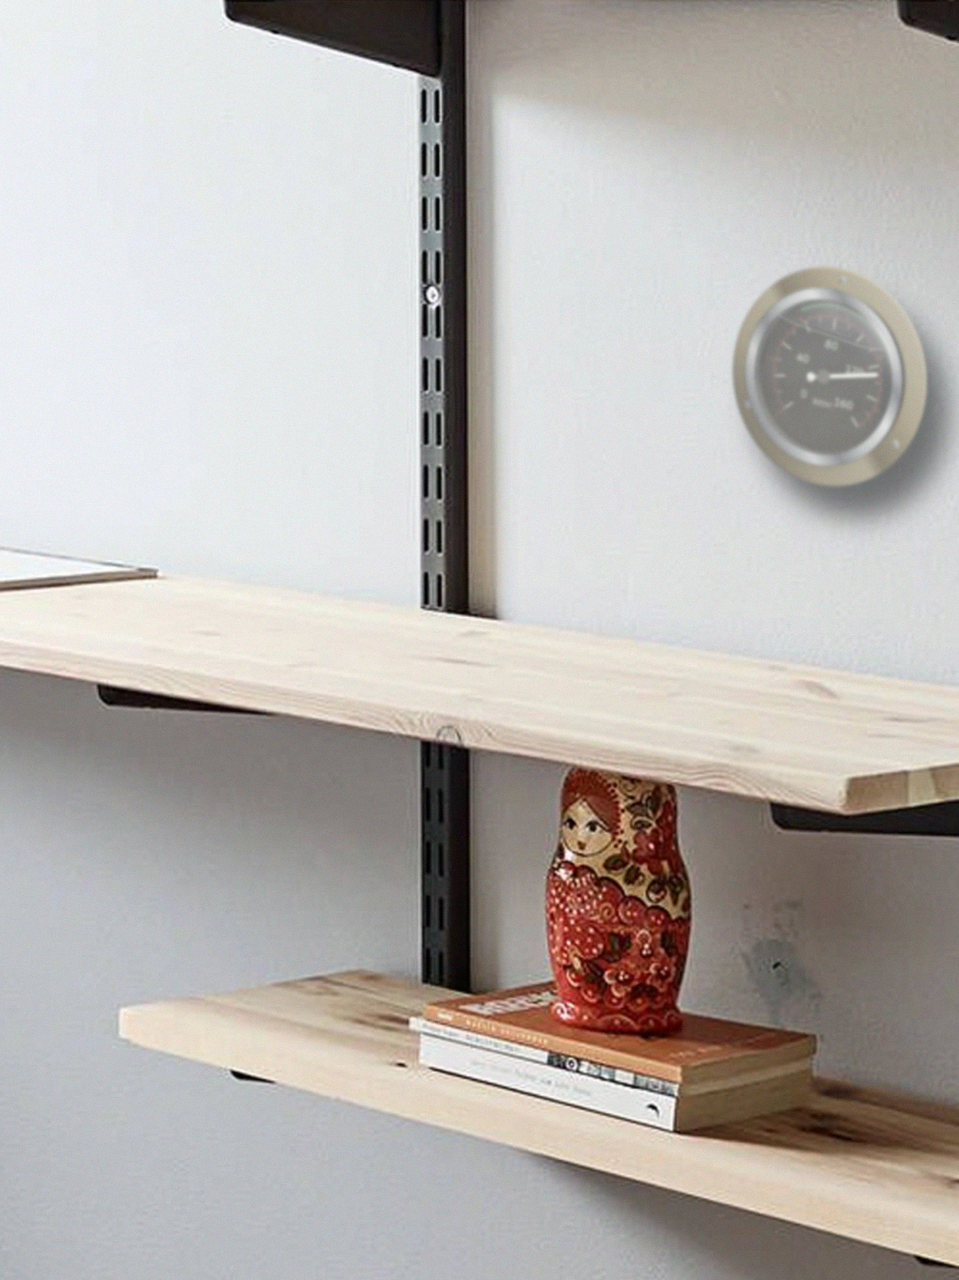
125 psi
